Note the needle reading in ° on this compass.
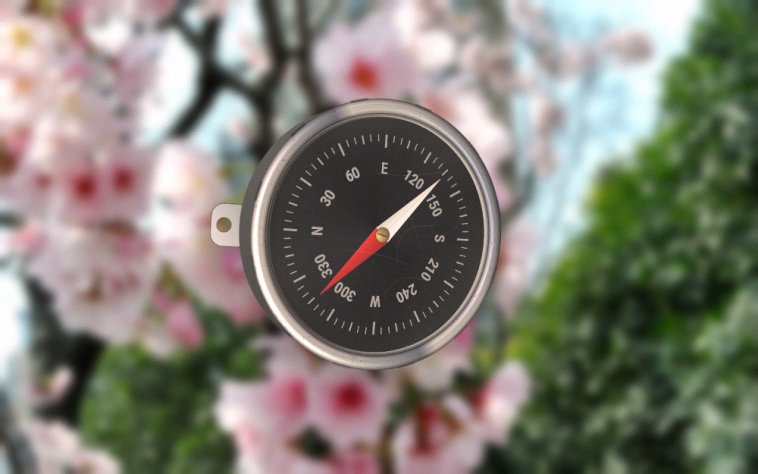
315 °
